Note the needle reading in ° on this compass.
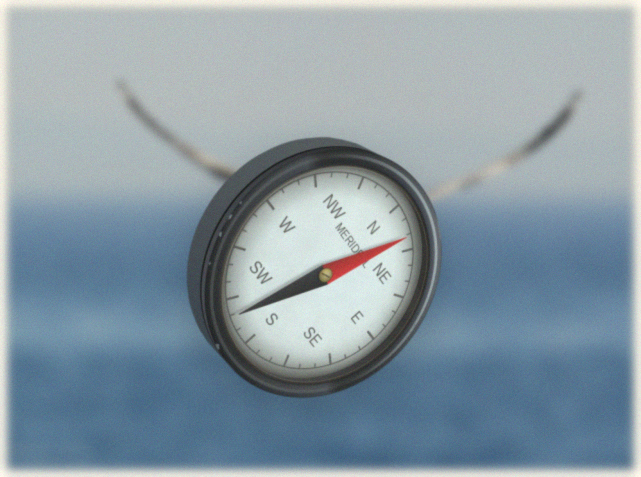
20 °
